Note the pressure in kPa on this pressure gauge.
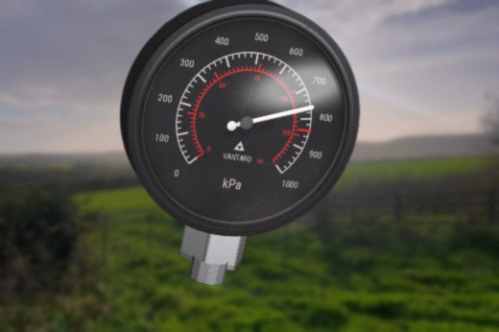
760 kPa
